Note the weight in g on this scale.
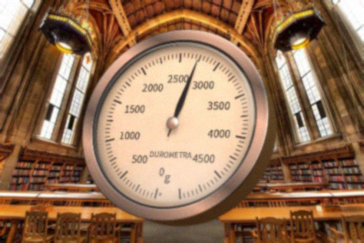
2750 g
